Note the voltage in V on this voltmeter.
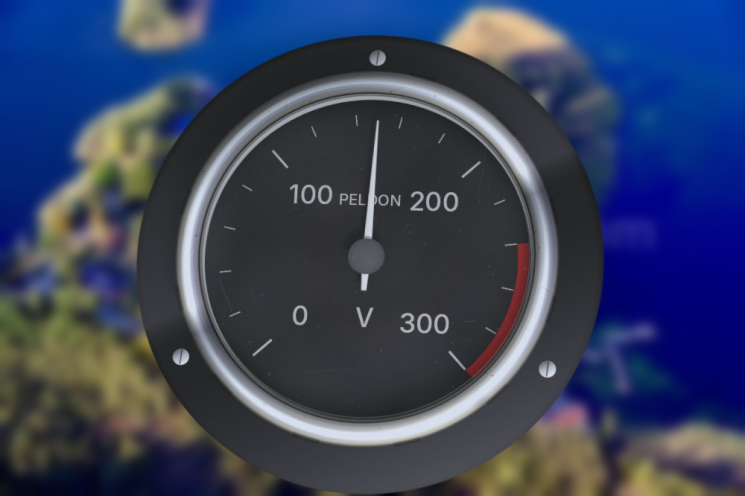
150 V
